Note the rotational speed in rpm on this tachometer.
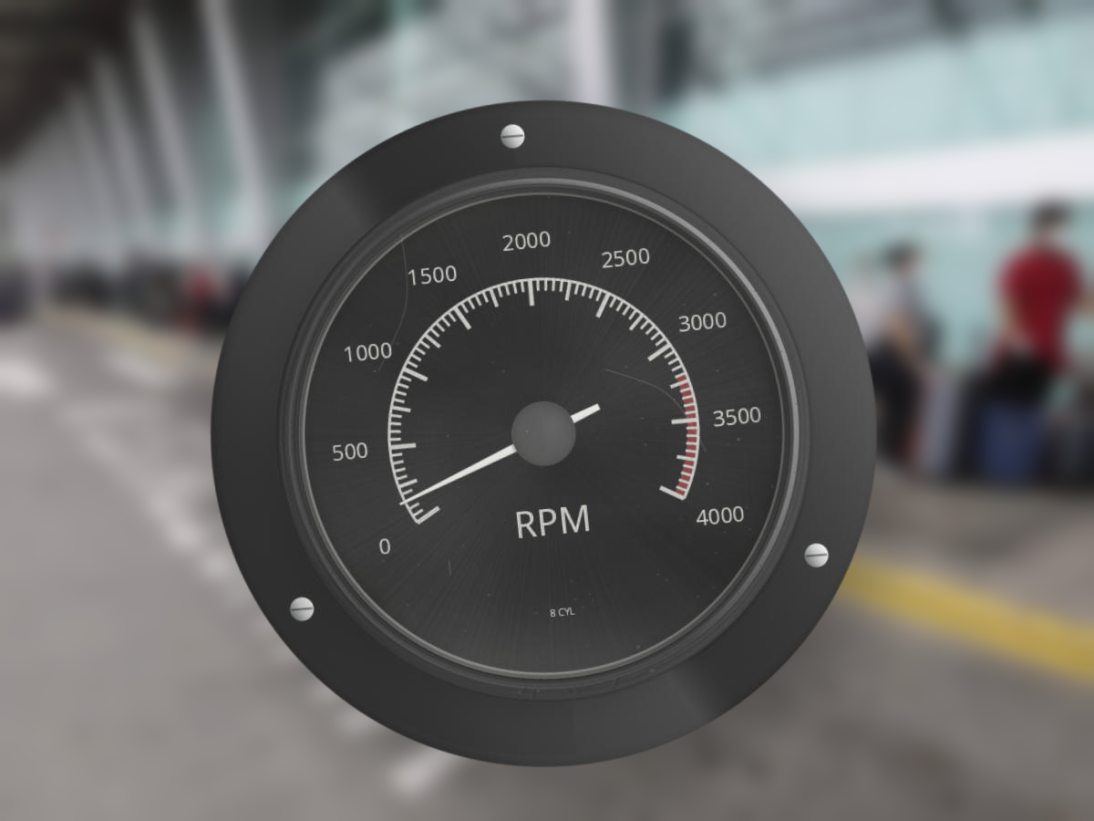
150 rpm
